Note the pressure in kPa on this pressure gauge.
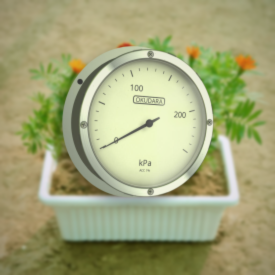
0 kPa
